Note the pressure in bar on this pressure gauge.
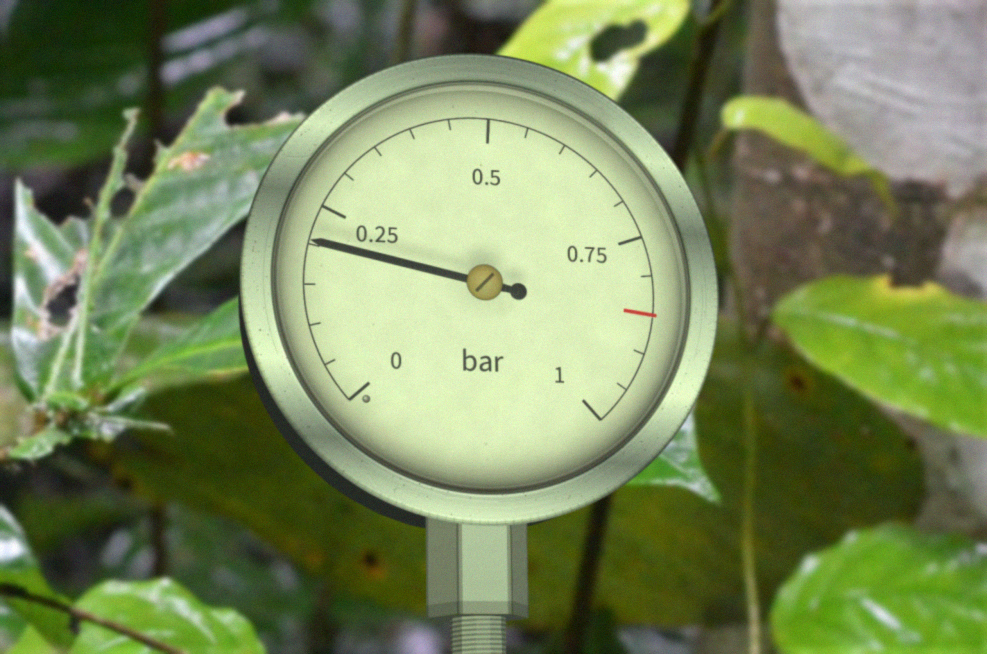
0.2 bar
